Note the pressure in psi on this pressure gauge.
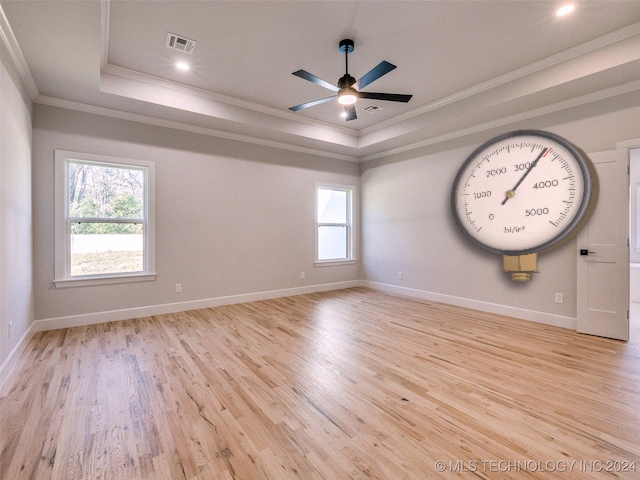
3250 psi
